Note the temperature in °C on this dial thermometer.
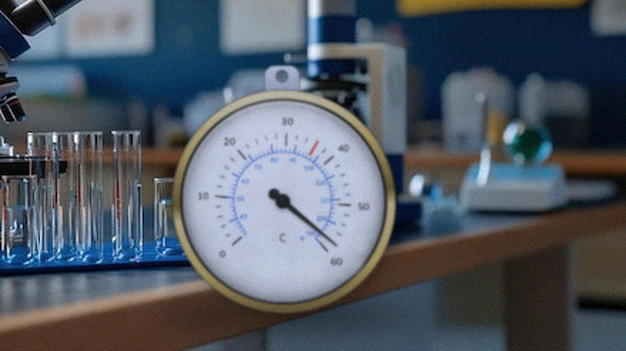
58 °C
